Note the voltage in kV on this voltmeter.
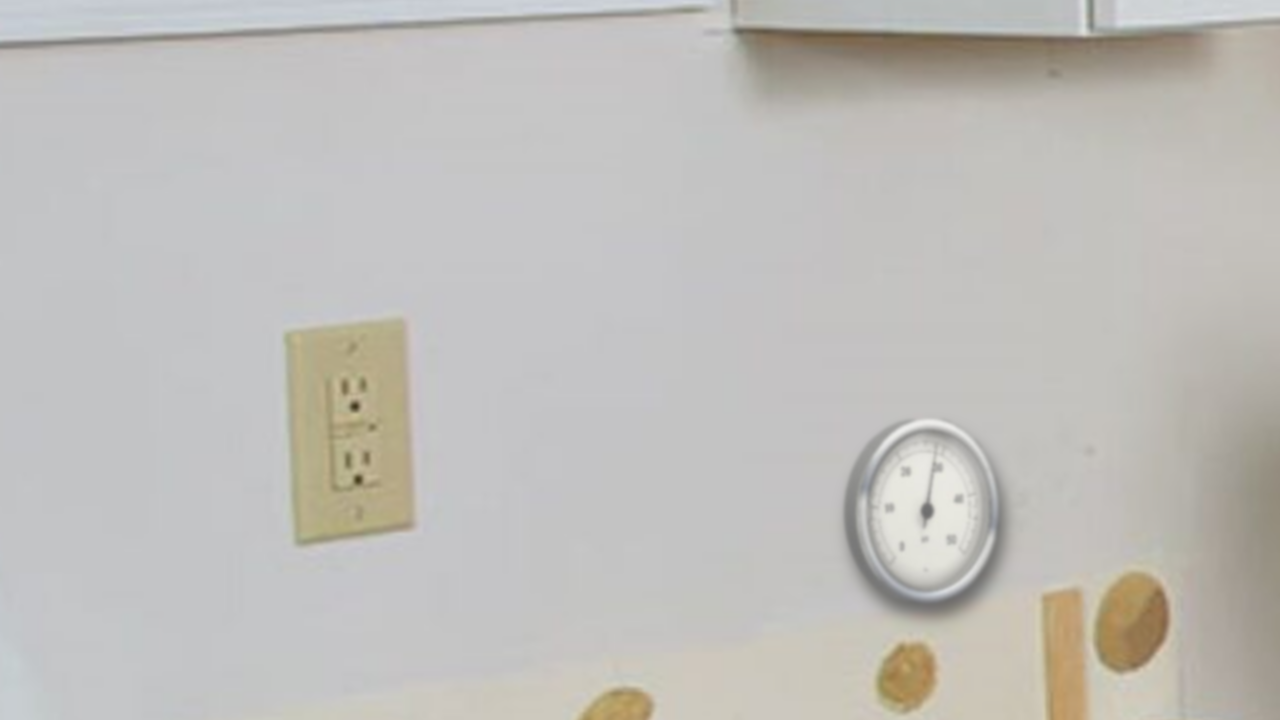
28 kV
